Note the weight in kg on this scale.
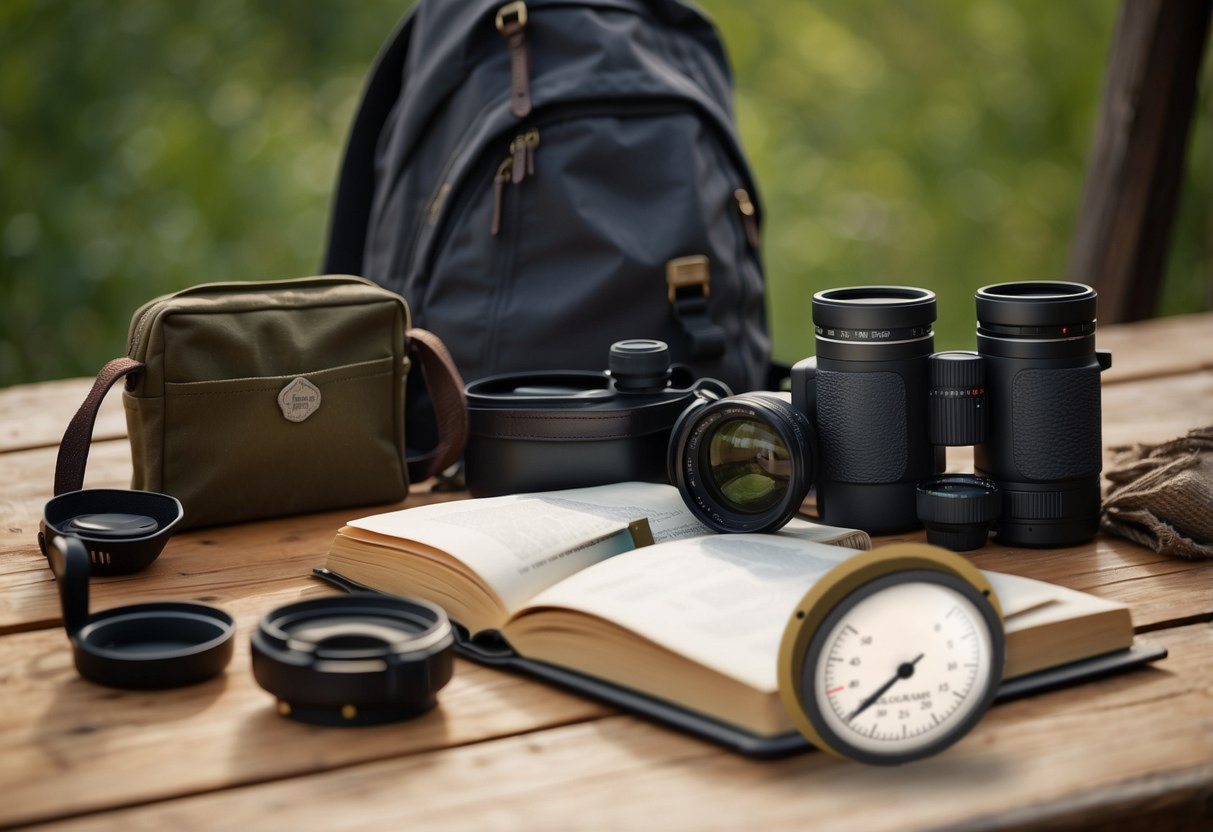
35 kg
